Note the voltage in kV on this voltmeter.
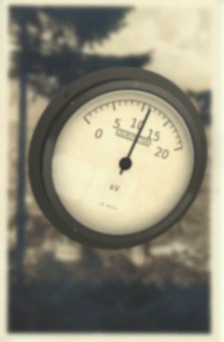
11 kV
